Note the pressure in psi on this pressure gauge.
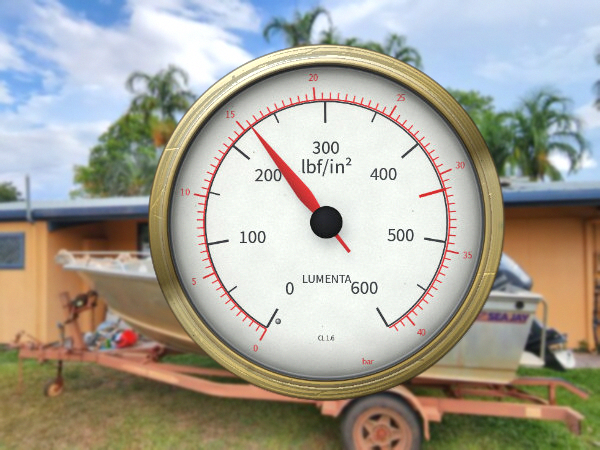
225 psi
